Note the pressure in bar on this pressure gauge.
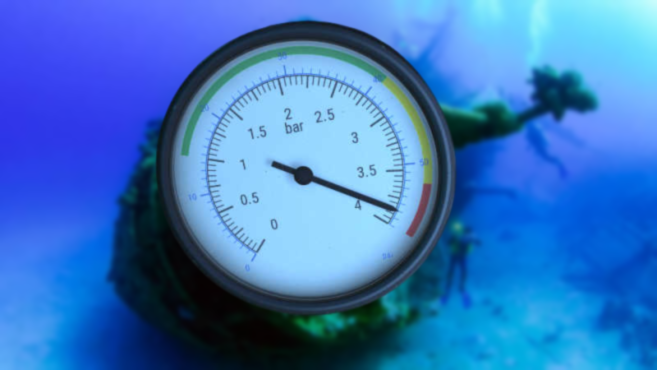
3.85 bar
